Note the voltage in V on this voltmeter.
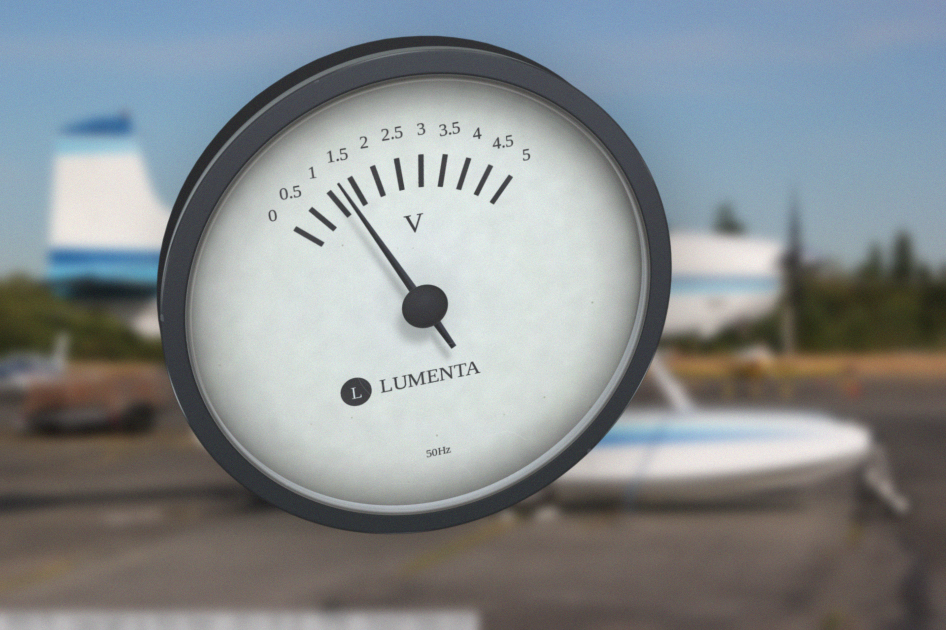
1.25 V
